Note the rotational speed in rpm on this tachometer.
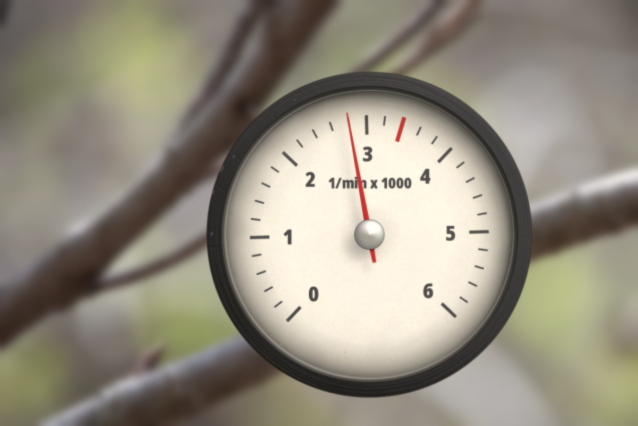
2800 rpm
